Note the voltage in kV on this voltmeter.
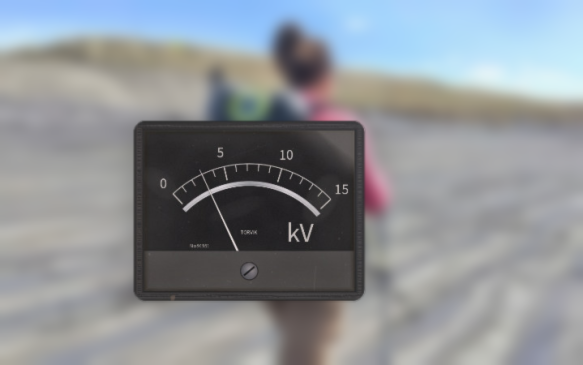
3 kV
